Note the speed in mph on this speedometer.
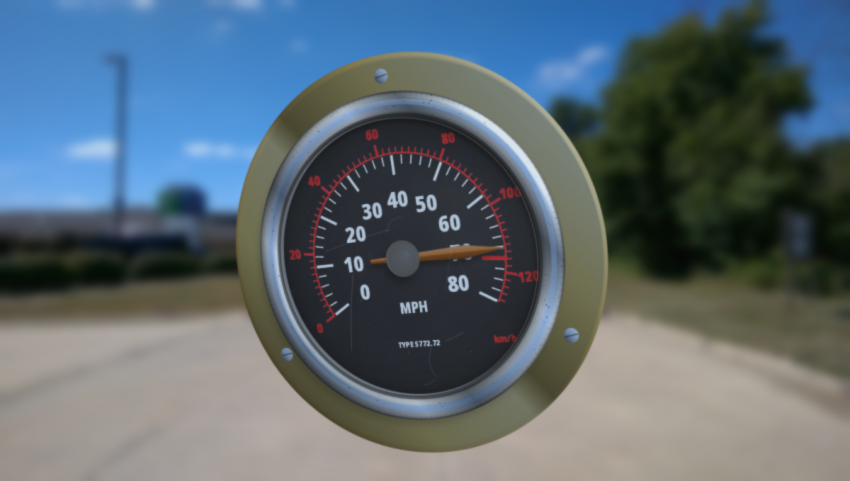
70 mph
